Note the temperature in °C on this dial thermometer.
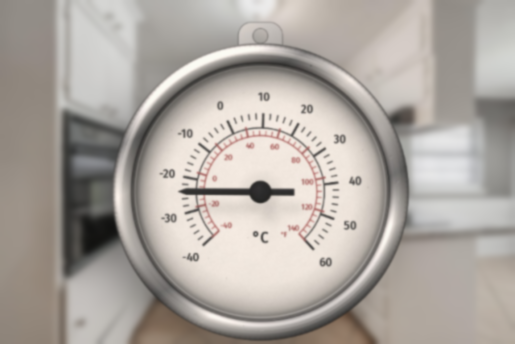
-24 °C
